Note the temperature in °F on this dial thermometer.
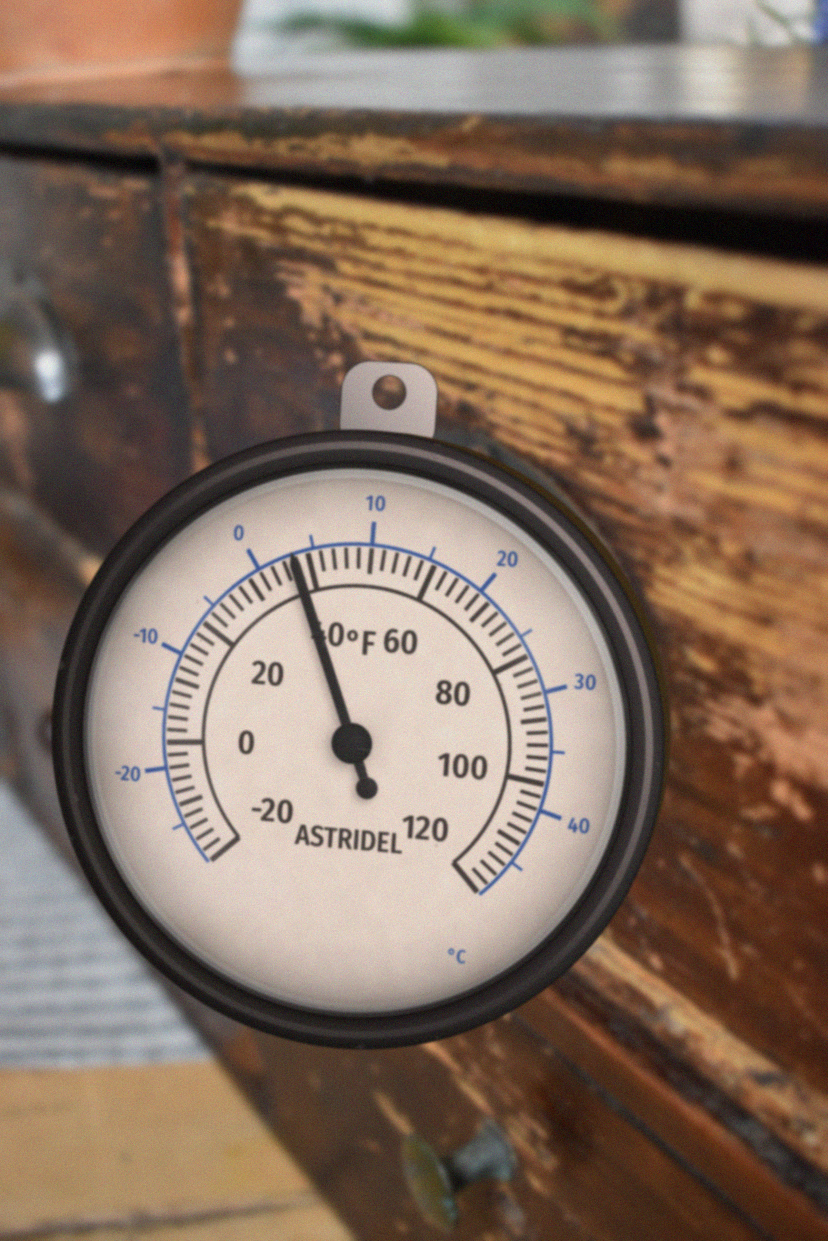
38 °F
